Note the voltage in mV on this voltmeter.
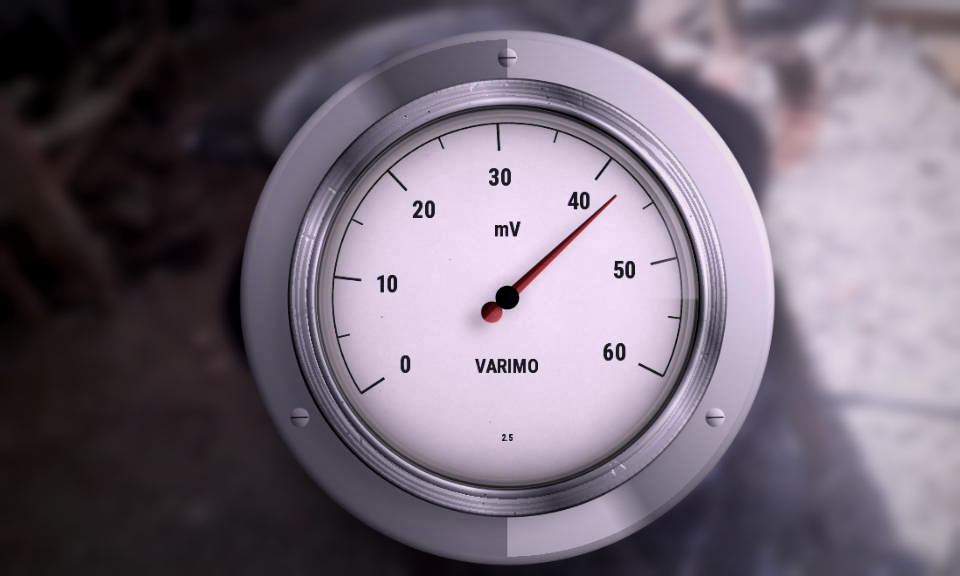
42.5 mV
